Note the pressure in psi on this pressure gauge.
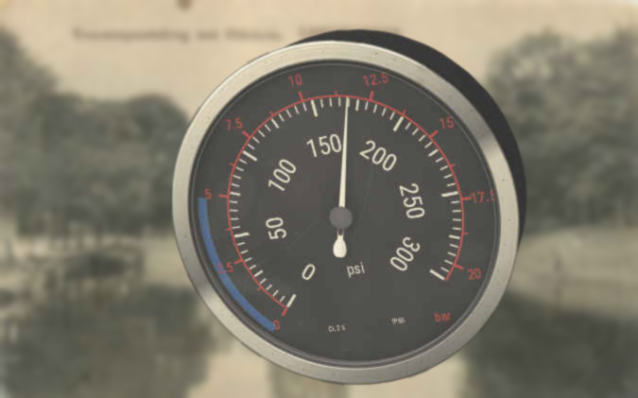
170 psi
